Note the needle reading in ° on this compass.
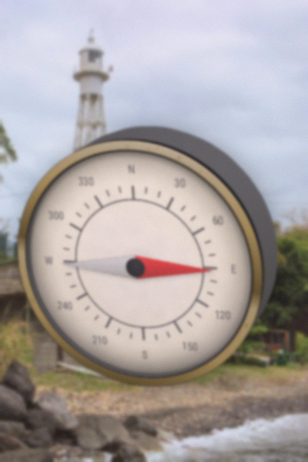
90 °
